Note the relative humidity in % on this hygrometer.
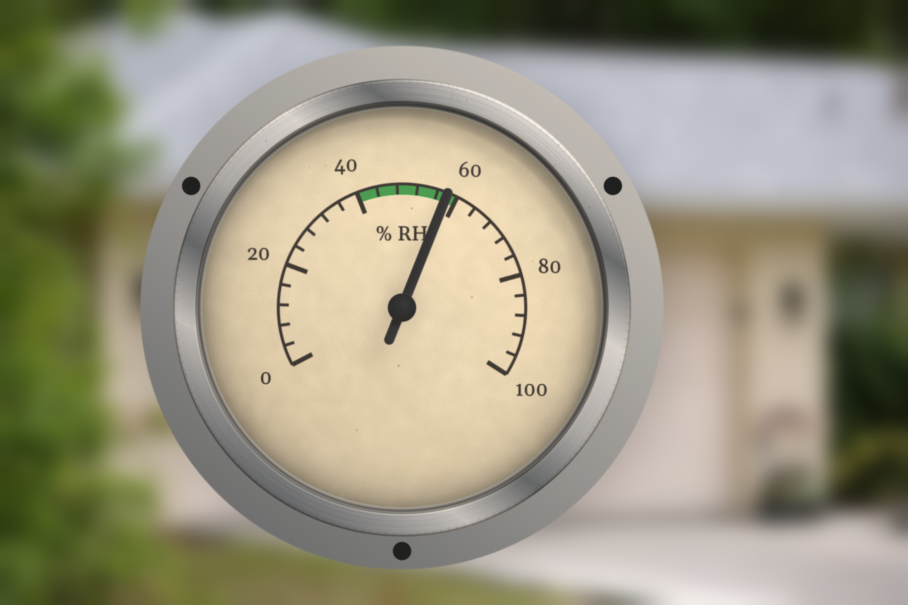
58 %
